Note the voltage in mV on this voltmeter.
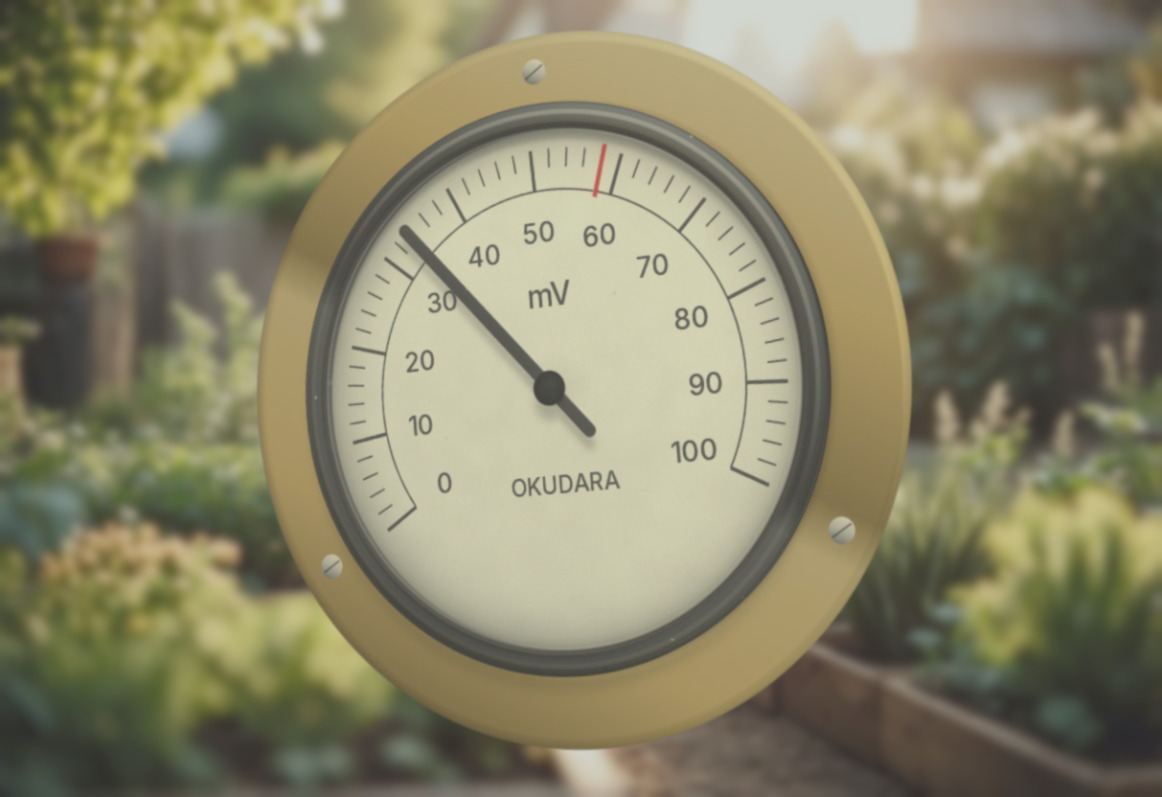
34 mV
